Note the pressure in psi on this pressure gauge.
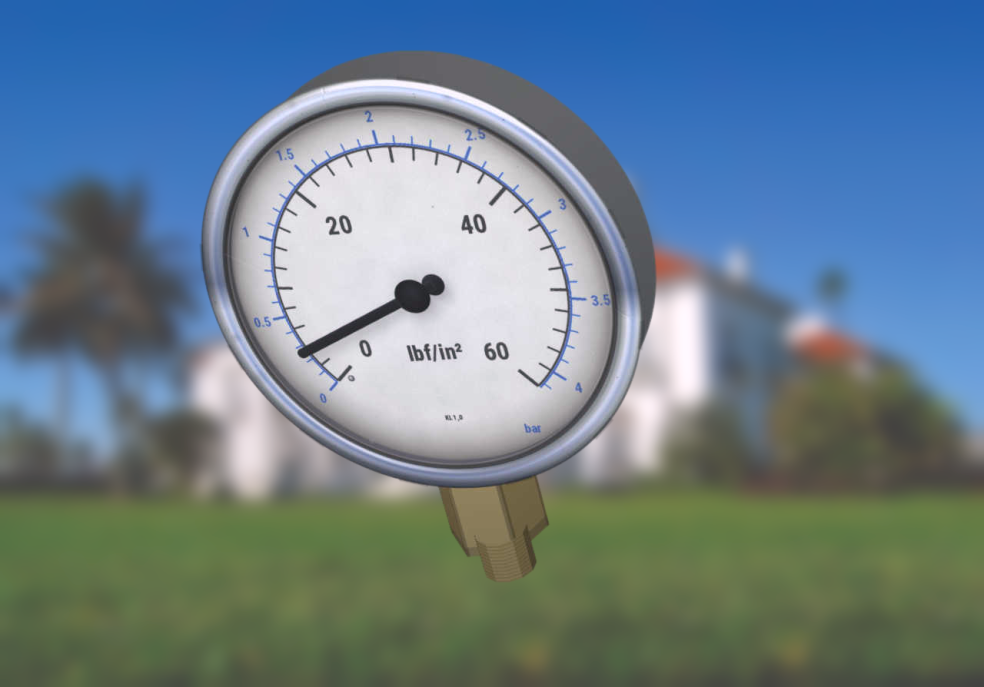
4 psi
